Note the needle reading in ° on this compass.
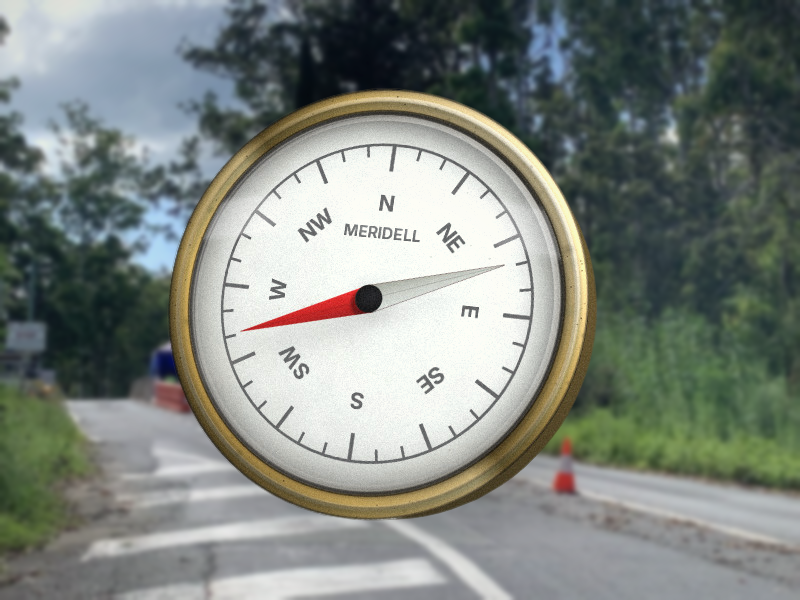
250 °
